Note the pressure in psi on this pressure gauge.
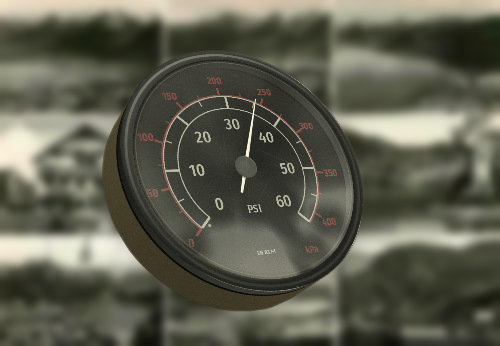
35 psi
